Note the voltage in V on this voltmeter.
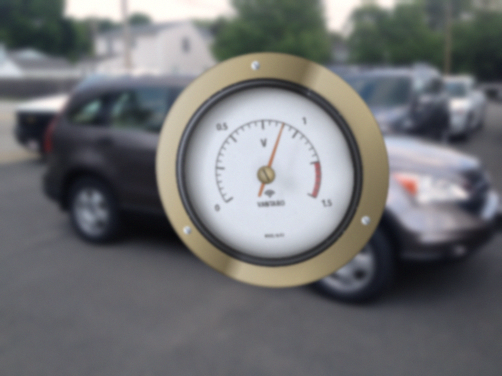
0.9 V
